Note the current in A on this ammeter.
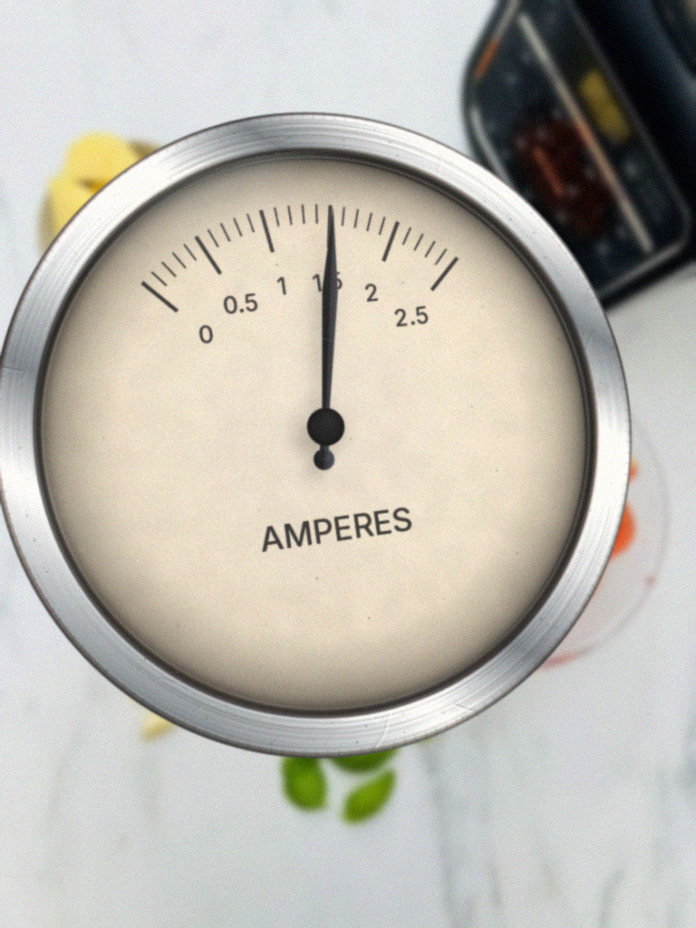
1.5 A
